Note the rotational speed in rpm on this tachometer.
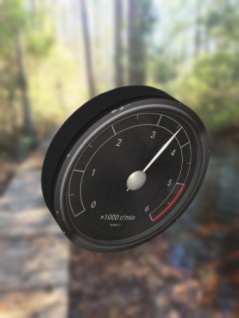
3500 rpm
